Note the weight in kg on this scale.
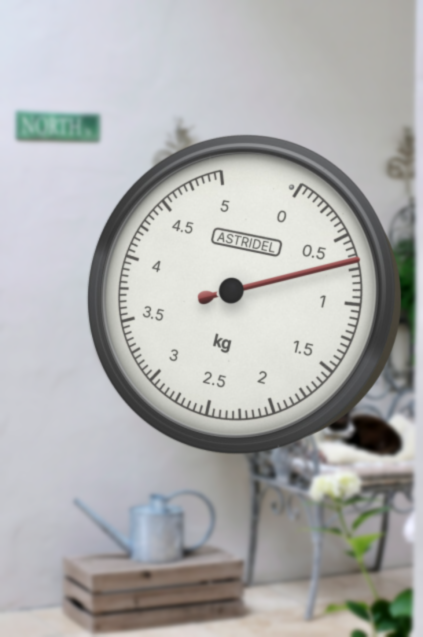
0.7 kg
